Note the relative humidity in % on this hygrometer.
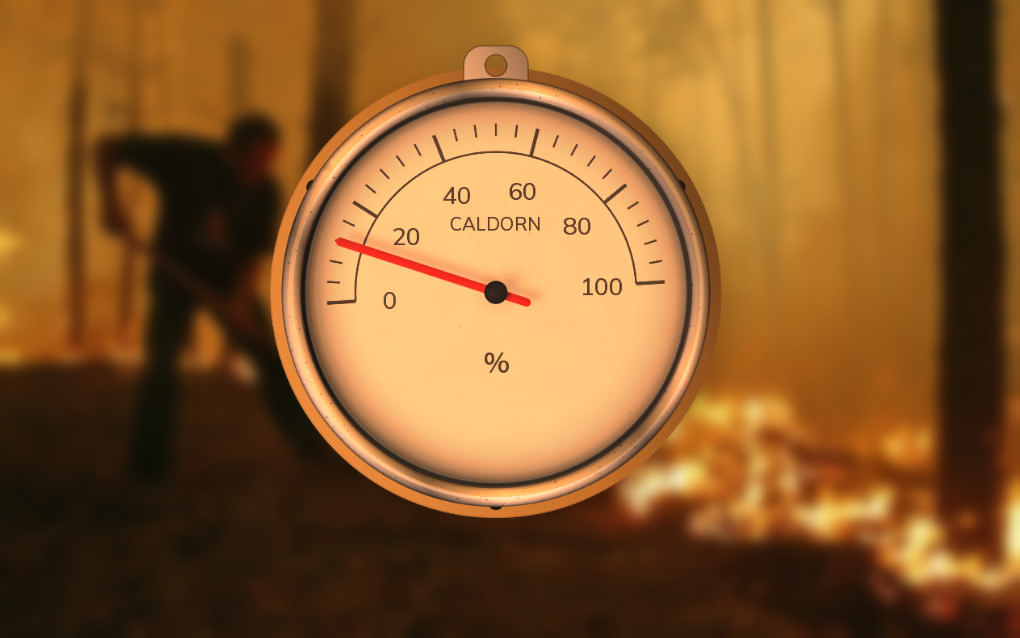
12 %
